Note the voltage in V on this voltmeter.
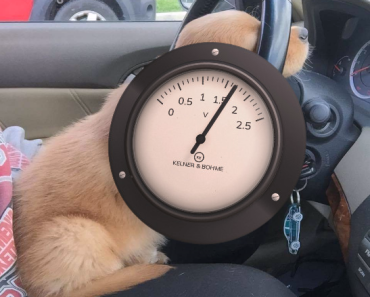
1.7 V
